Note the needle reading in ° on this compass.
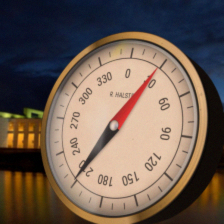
30 °
